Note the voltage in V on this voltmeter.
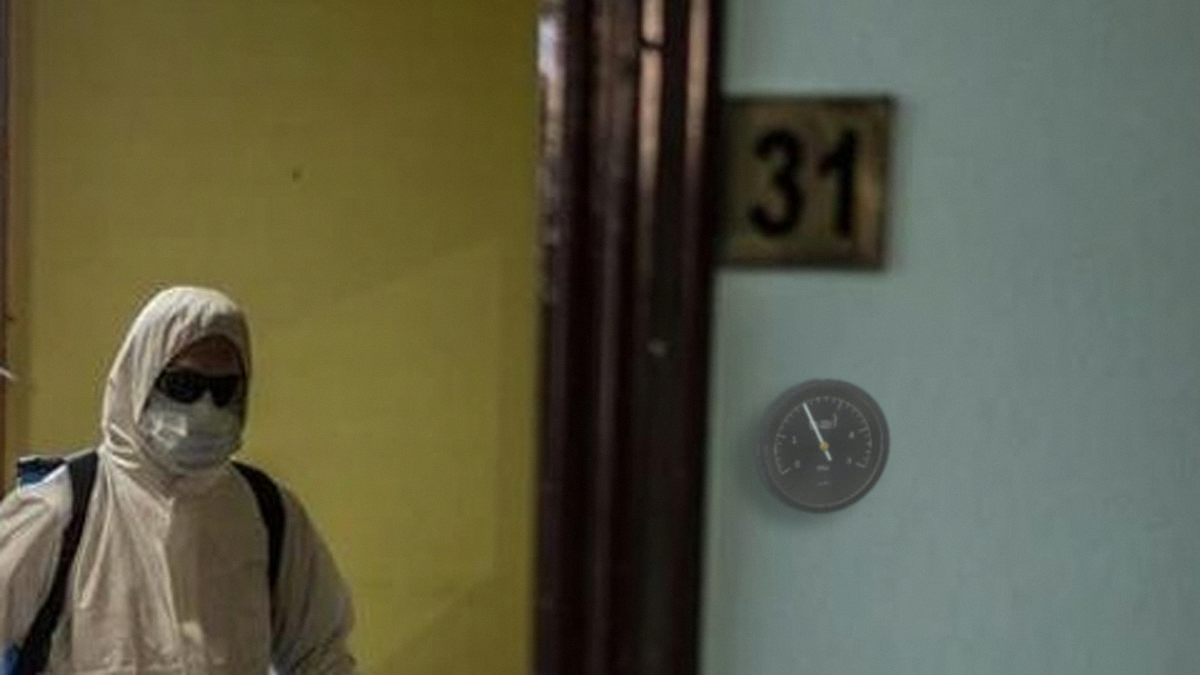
2 V
